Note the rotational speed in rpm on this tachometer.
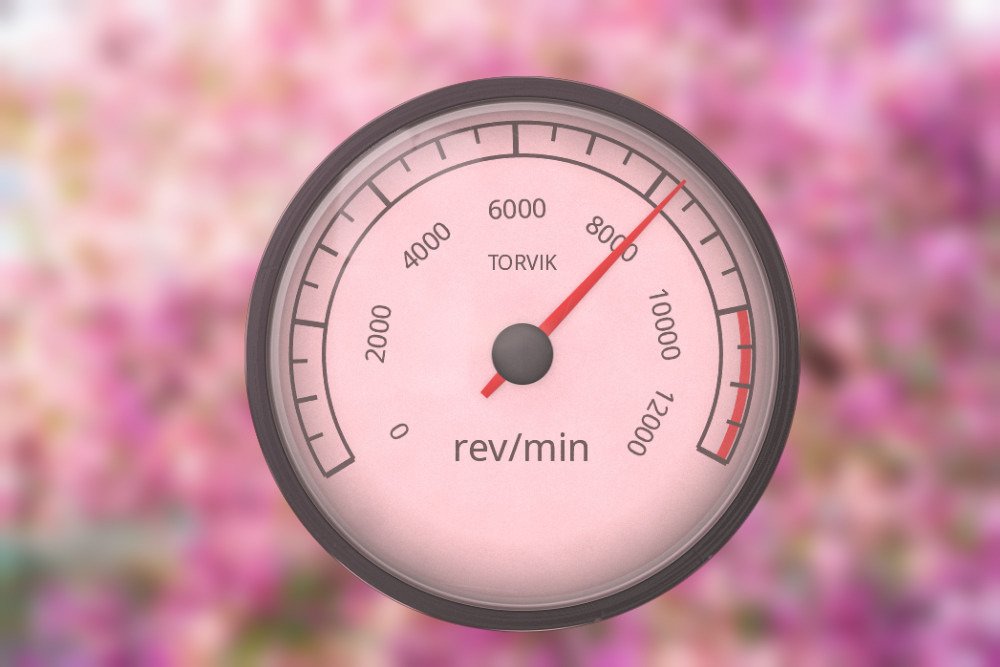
8250 rpm
